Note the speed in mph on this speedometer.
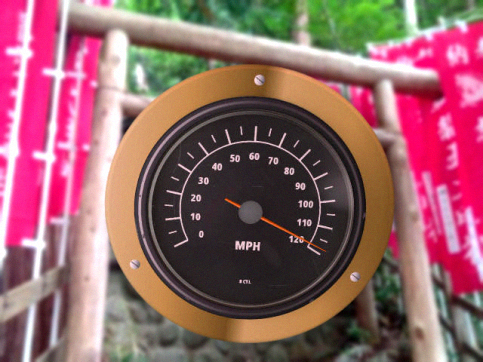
117.5 mph
